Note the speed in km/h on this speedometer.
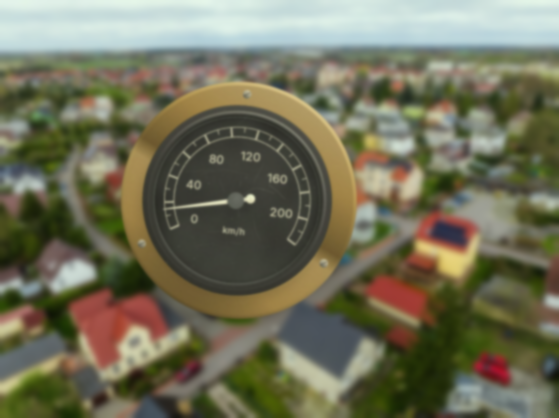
15 km/h
